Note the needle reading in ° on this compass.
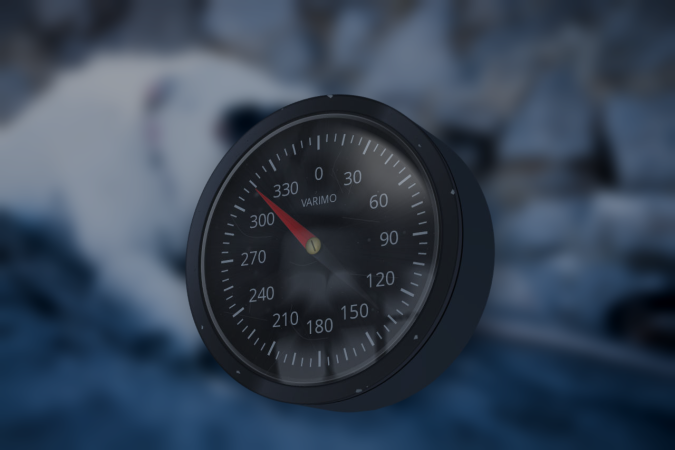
315 °
